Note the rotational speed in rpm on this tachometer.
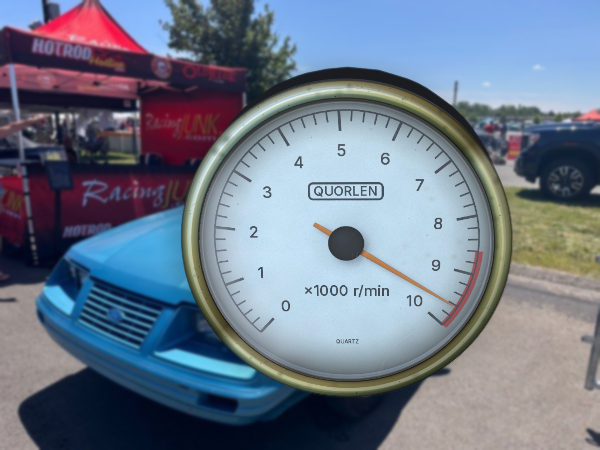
9600 rpm
